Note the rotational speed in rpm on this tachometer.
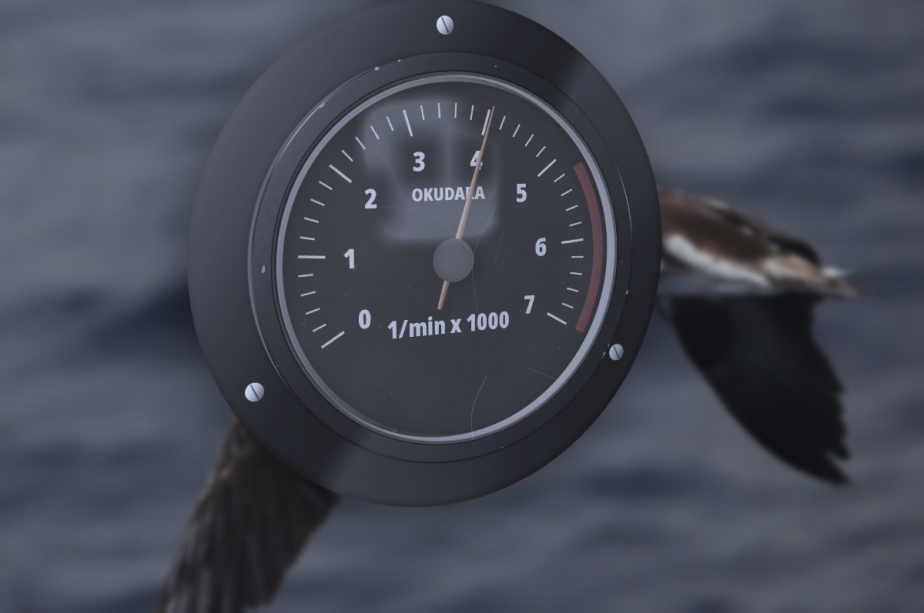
4000 rpm
